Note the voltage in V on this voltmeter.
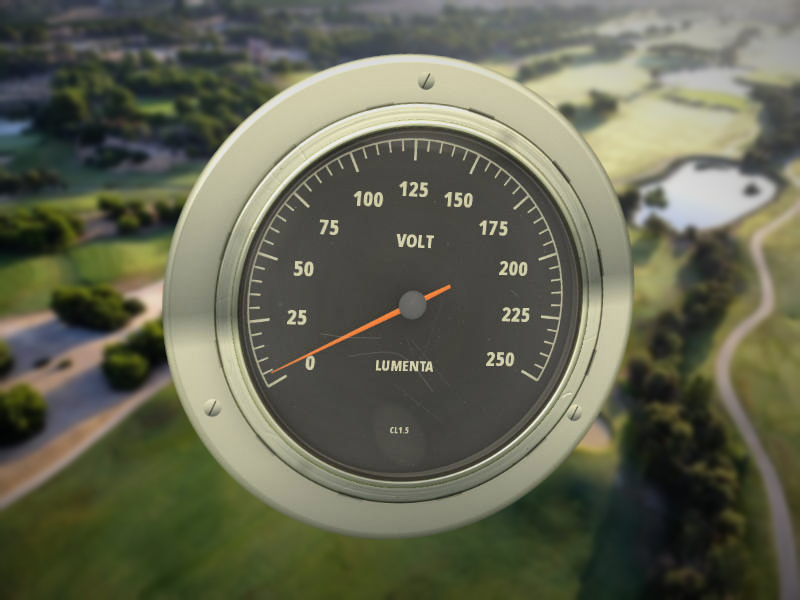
5 V
